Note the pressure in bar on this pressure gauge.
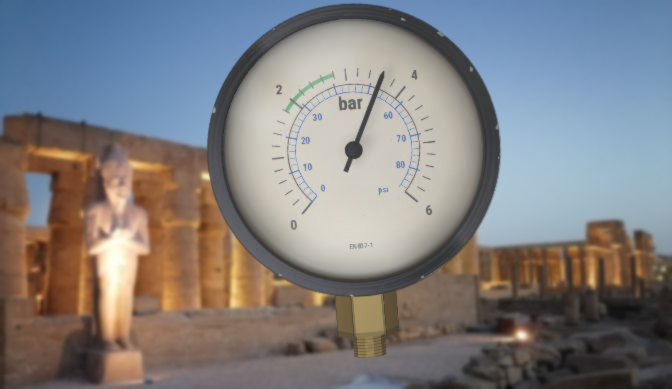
3.6 bar
